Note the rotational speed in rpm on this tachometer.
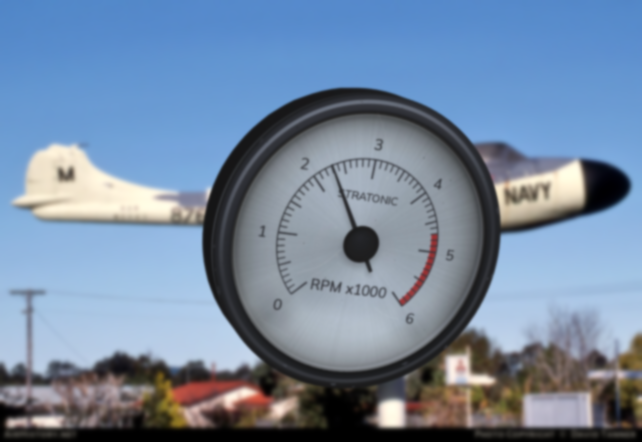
2300 rpm
